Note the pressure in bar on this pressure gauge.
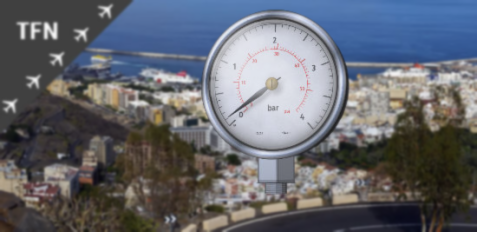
0.1 bar
